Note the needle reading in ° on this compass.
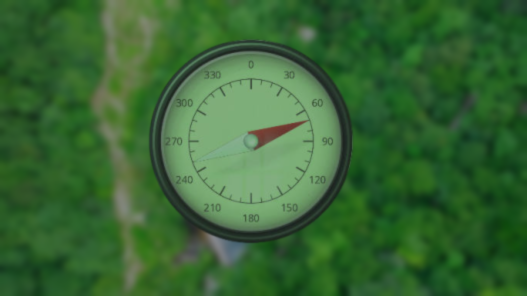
70 °
